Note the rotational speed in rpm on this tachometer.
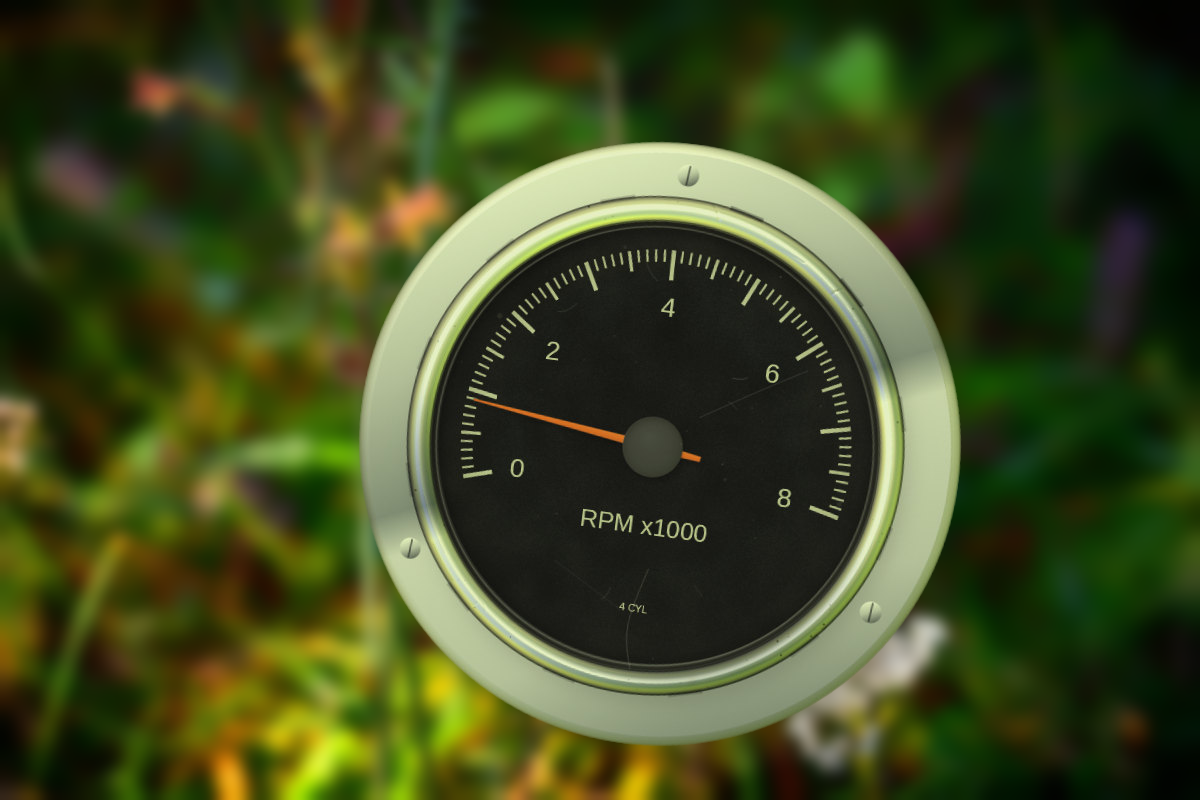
900 rpm
